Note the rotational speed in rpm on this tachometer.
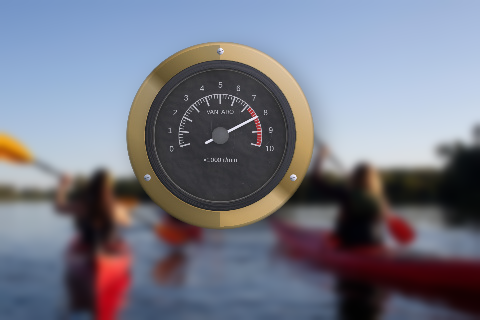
8000 rpm
